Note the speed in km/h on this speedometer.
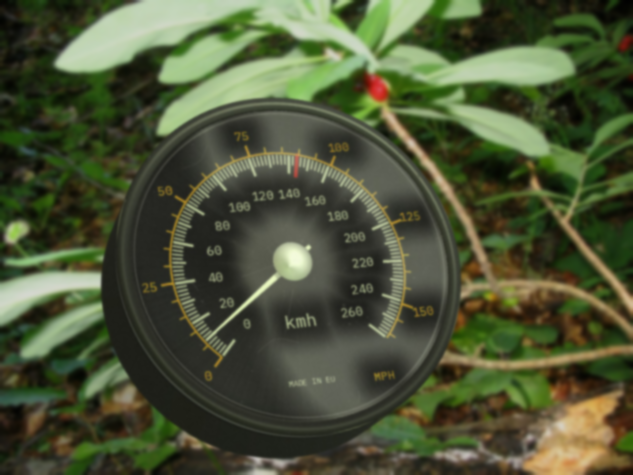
10 km/h
